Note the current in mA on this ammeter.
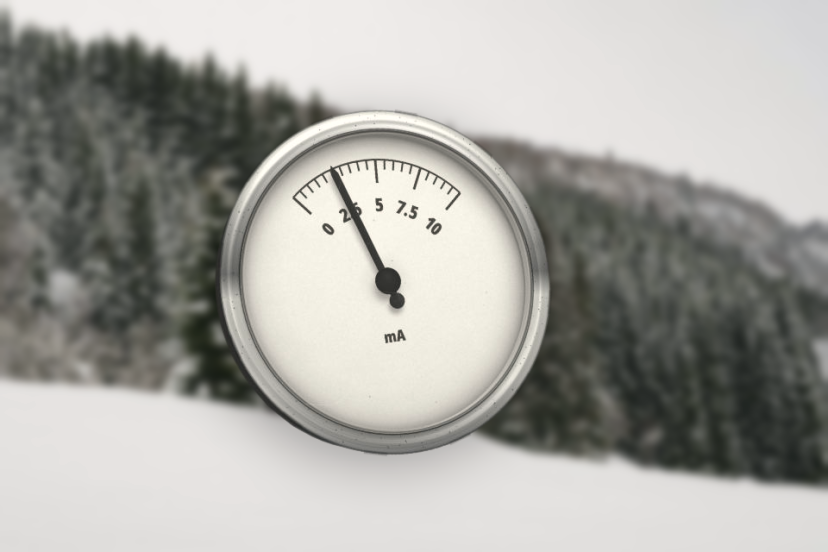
2.5 mA
